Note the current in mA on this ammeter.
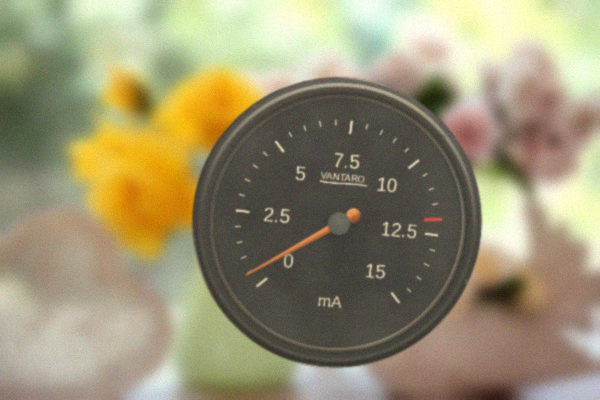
0.5 mA
